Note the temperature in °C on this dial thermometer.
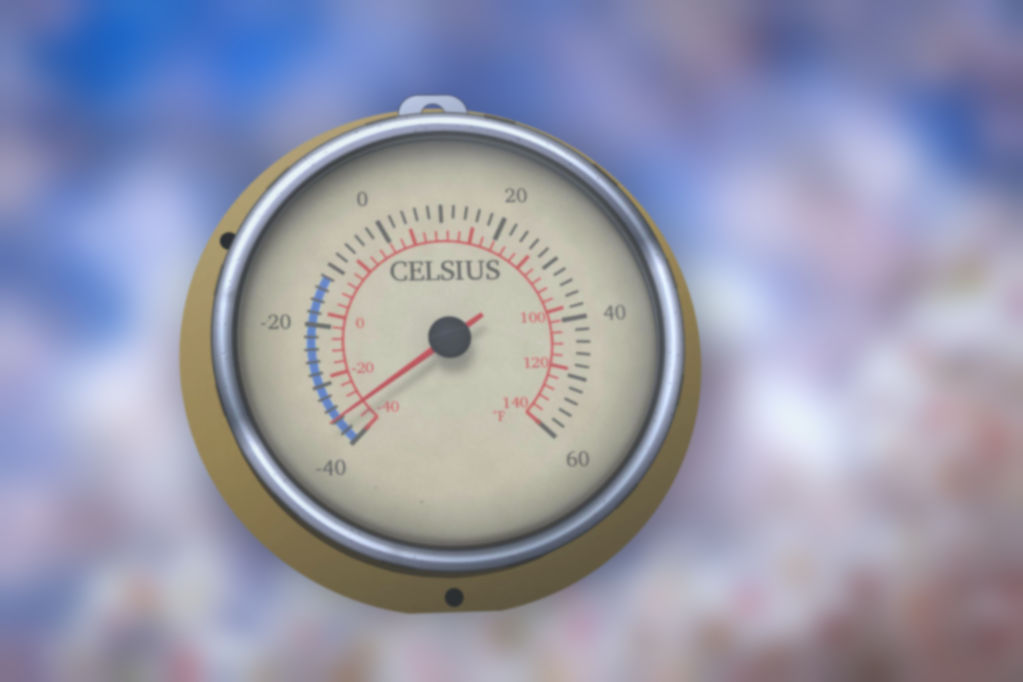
-36 °C
